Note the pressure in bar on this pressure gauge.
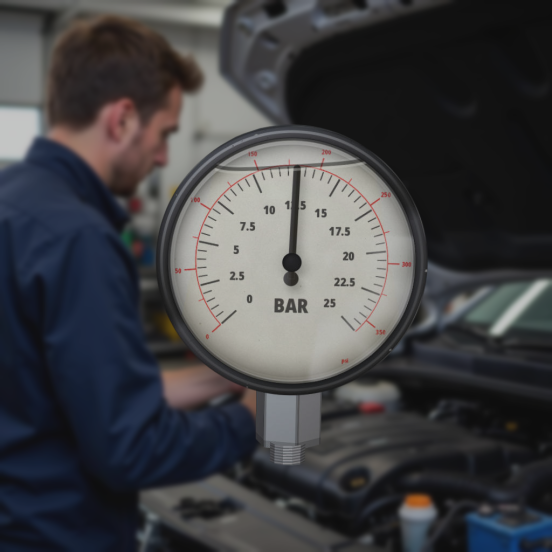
12.5 bar
